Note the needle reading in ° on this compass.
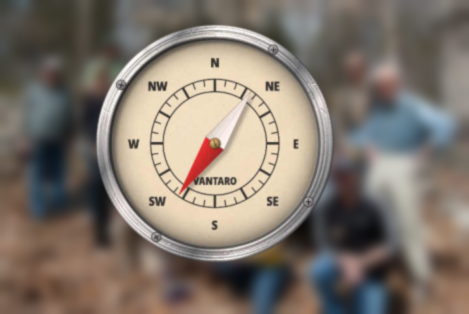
215 °
